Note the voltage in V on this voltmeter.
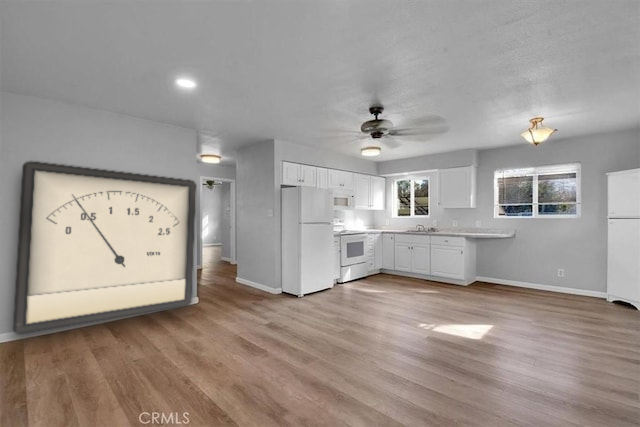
0.5 V
